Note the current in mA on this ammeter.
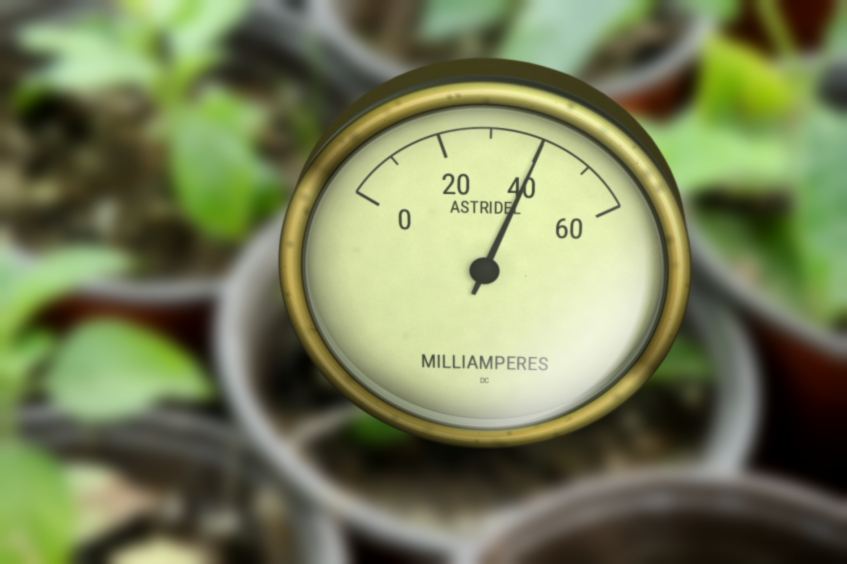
40 mA
